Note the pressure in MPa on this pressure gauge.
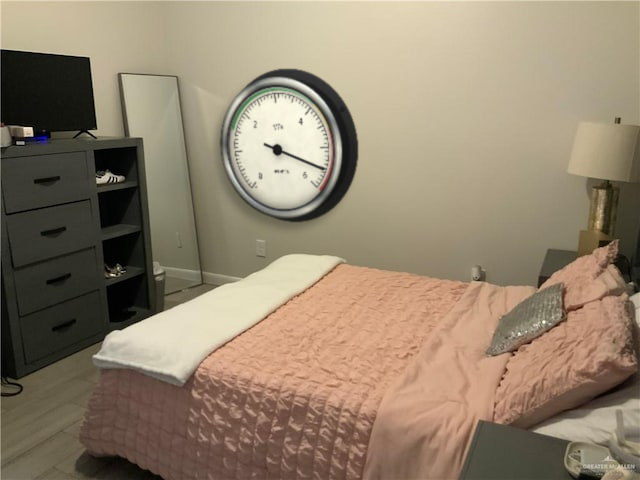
5.5 MPa
